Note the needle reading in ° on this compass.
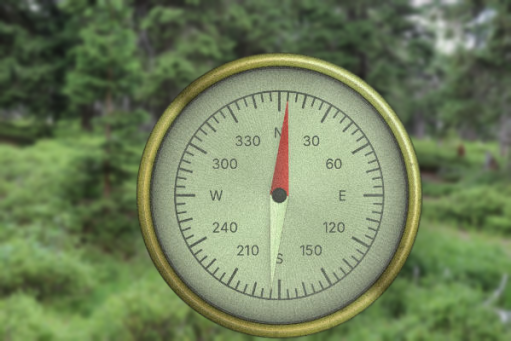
5 °
